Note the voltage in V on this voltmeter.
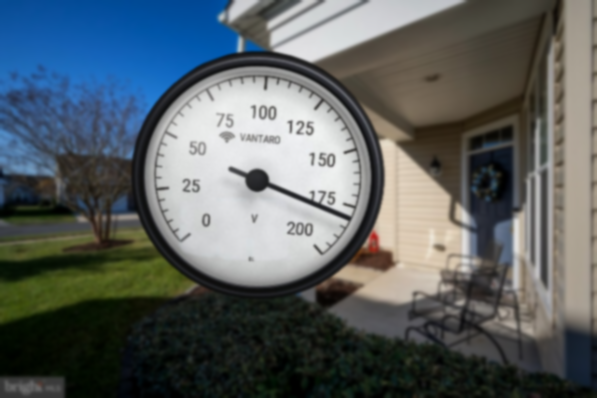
180 V
